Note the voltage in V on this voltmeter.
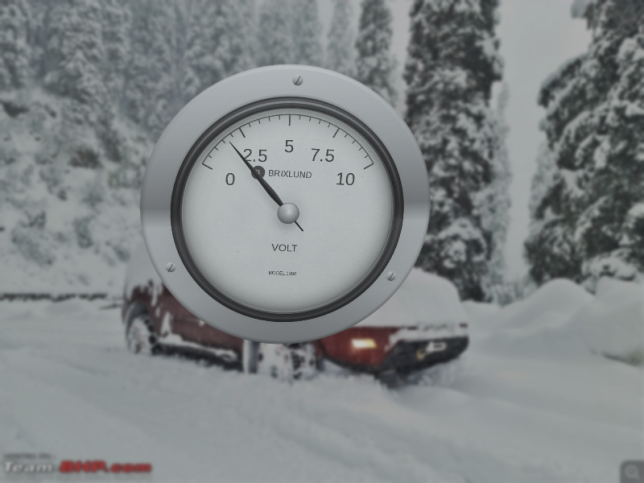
1.75 V
